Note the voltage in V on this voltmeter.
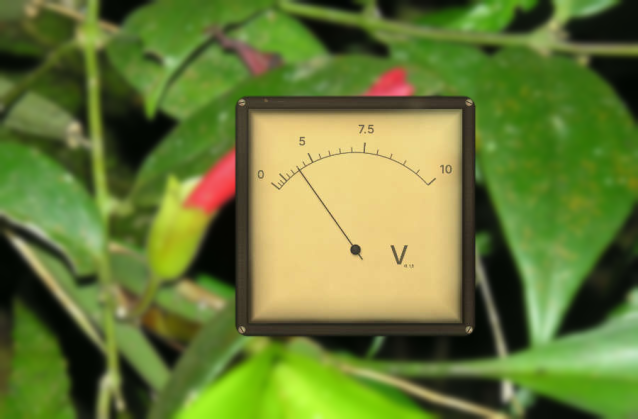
4 V
